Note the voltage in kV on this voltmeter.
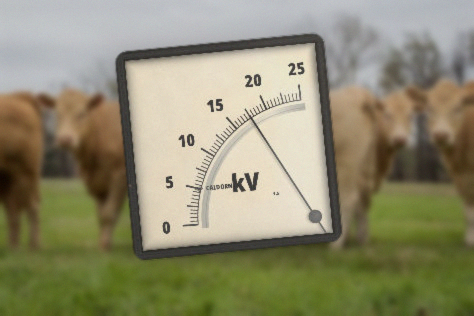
17.5 kV
